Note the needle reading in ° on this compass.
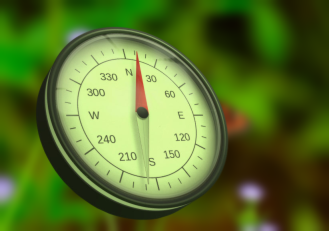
10 °
